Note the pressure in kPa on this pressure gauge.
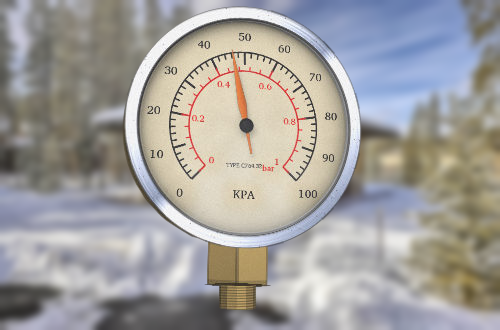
46 kPa
